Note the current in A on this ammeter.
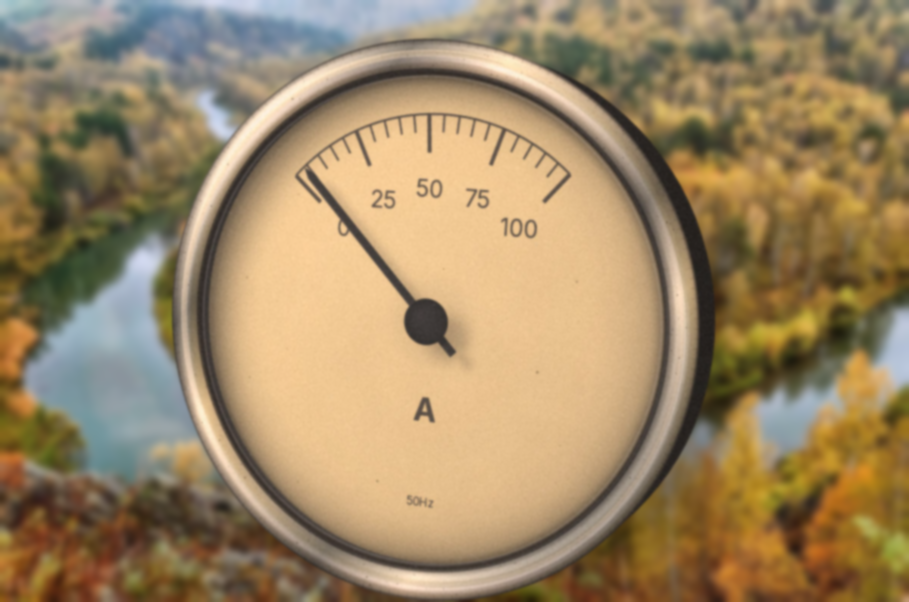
5 A
